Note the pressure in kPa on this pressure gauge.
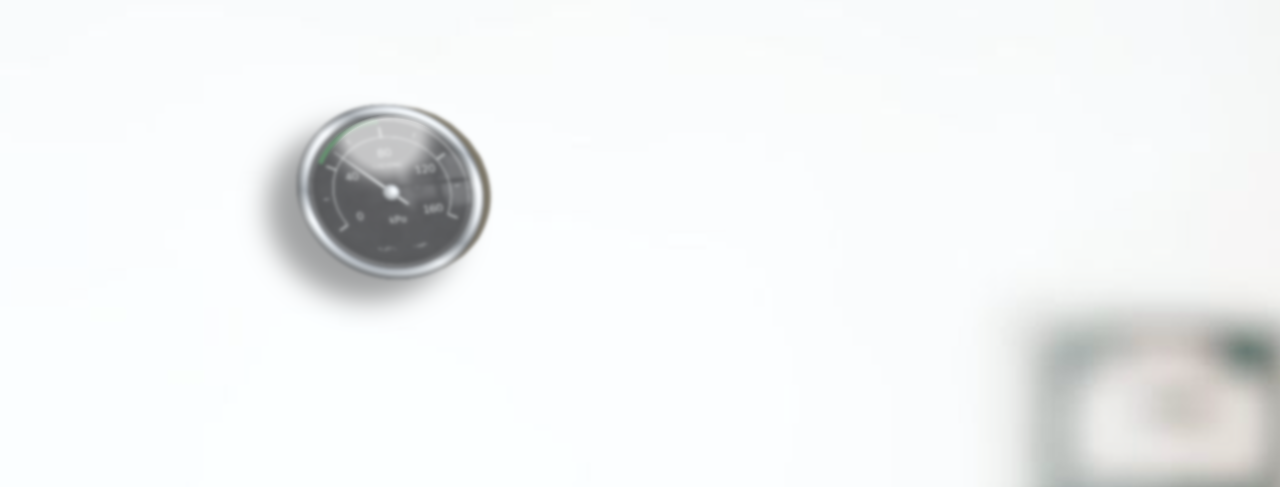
50 kPa
